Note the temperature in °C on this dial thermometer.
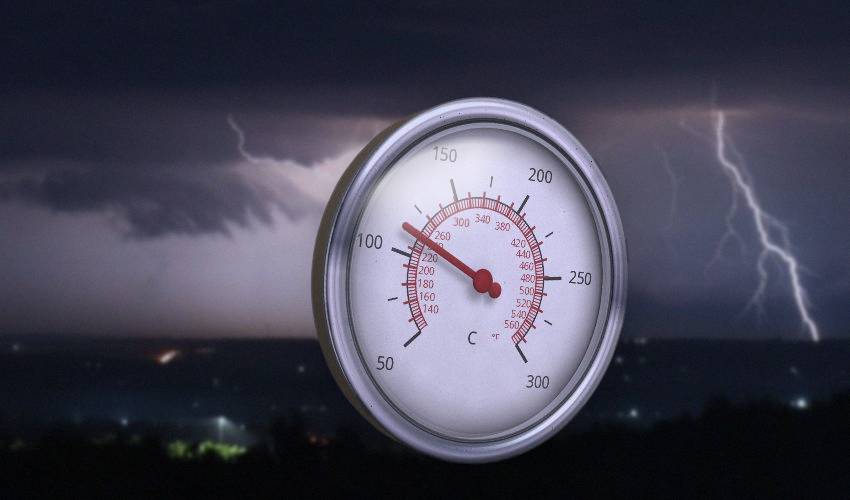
112.5 °C
